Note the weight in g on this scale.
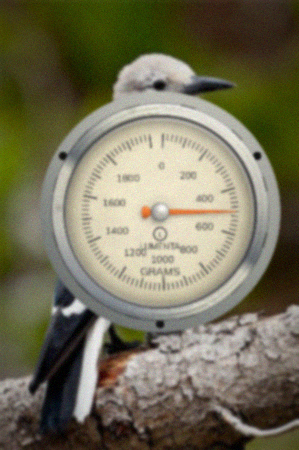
500 g
